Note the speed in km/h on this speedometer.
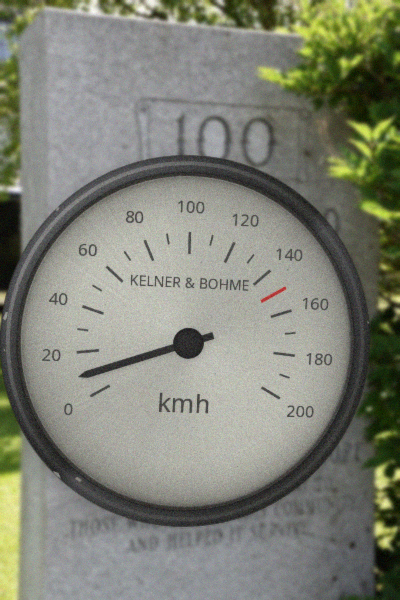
10 km/h
